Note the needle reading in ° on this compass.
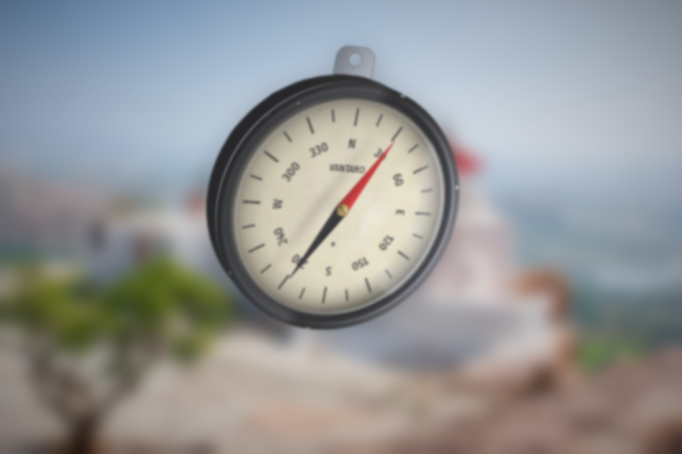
30 °
